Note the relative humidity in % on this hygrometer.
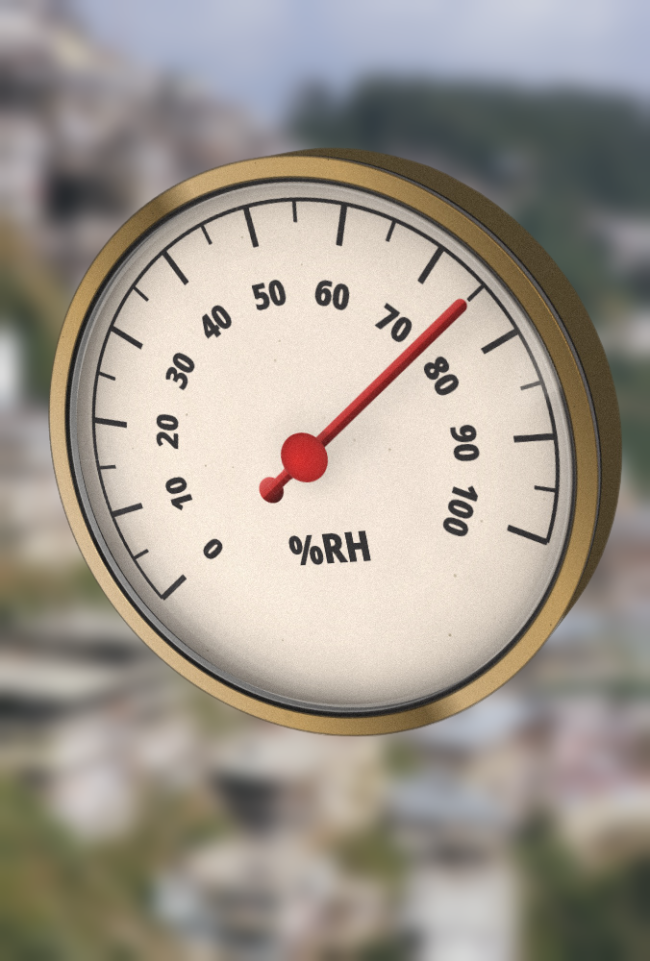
75 %
